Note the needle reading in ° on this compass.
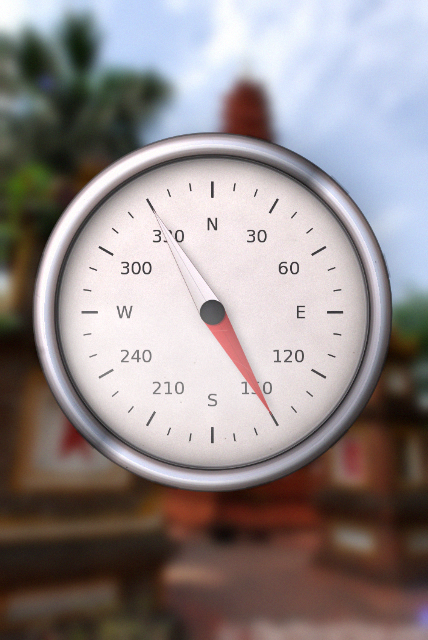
150 °
